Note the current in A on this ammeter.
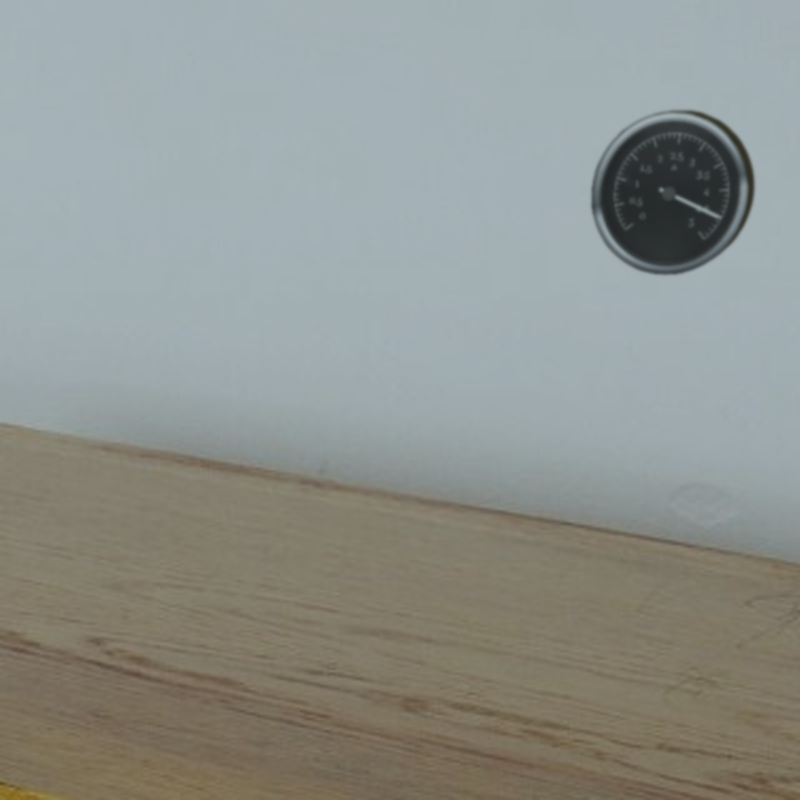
4.5 A
